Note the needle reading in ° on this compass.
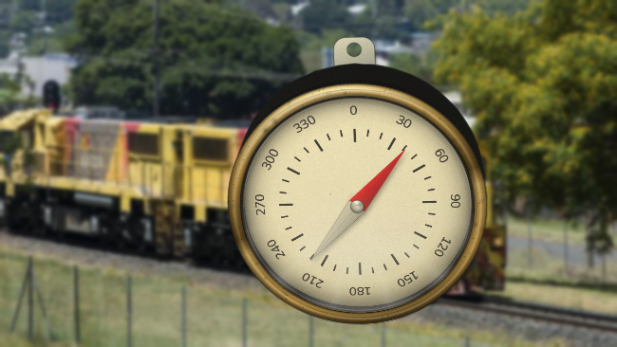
40 °
